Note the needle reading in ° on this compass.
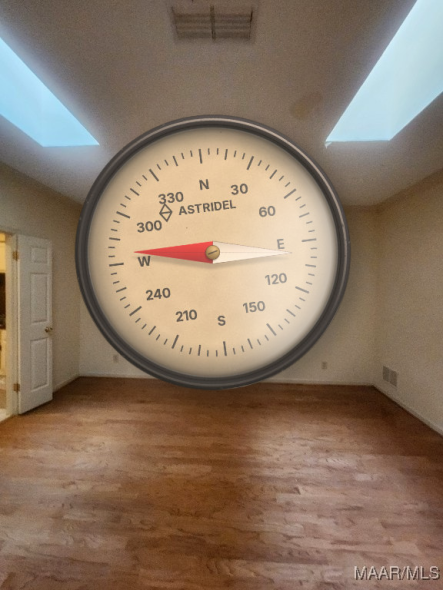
277.5 °
